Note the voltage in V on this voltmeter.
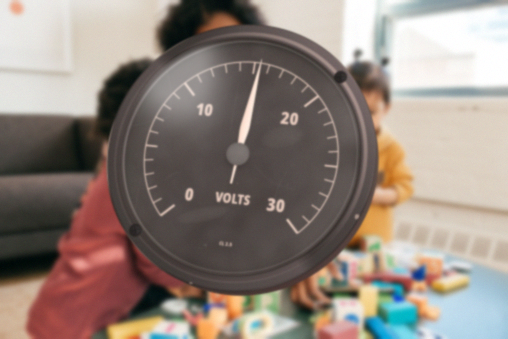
15.5 V
